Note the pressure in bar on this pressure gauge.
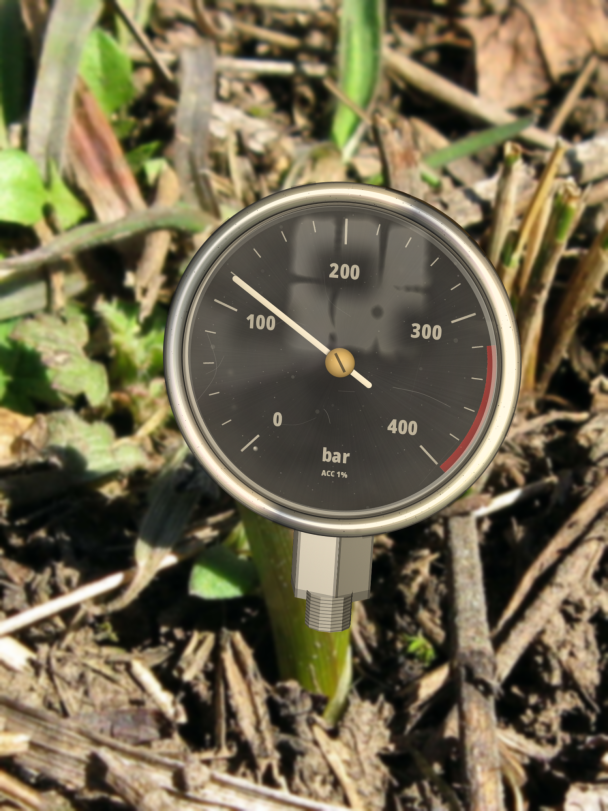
120 bar
